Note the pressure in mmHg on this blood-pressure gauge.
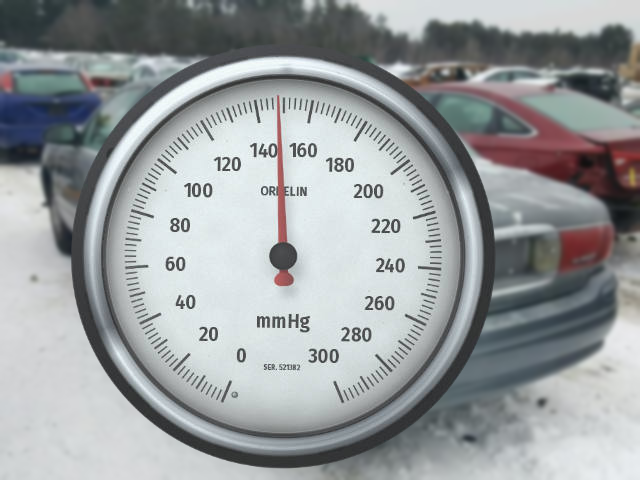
148 mmHg
